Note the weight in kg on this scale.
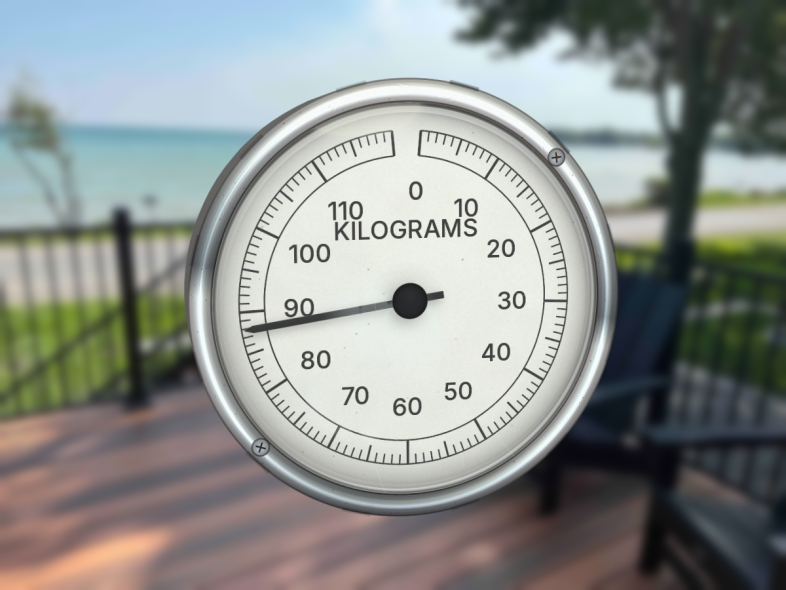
88 kg
